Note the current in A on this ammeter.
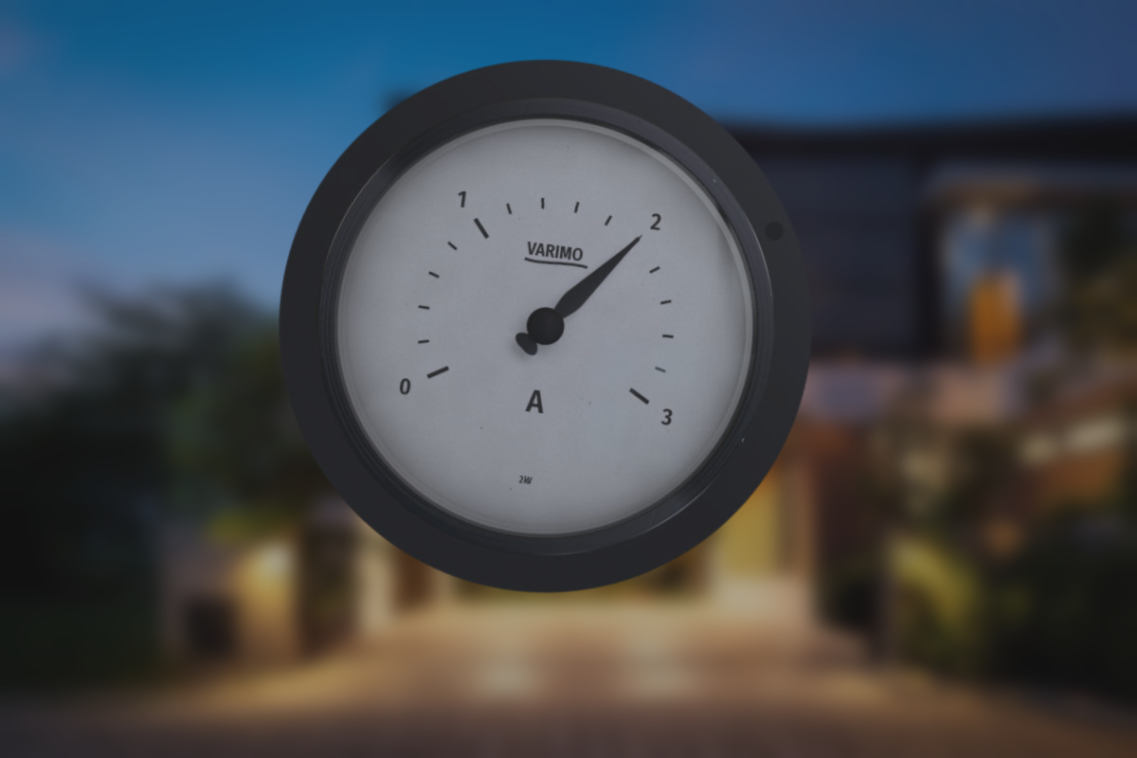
2 A
